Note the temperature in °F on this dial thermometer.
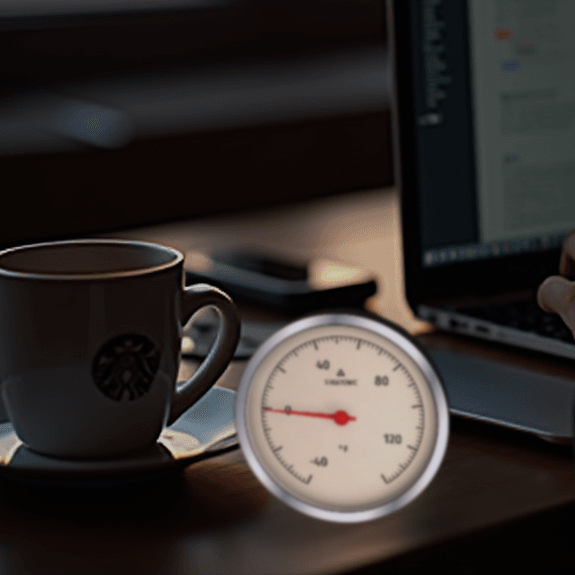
0 °F
